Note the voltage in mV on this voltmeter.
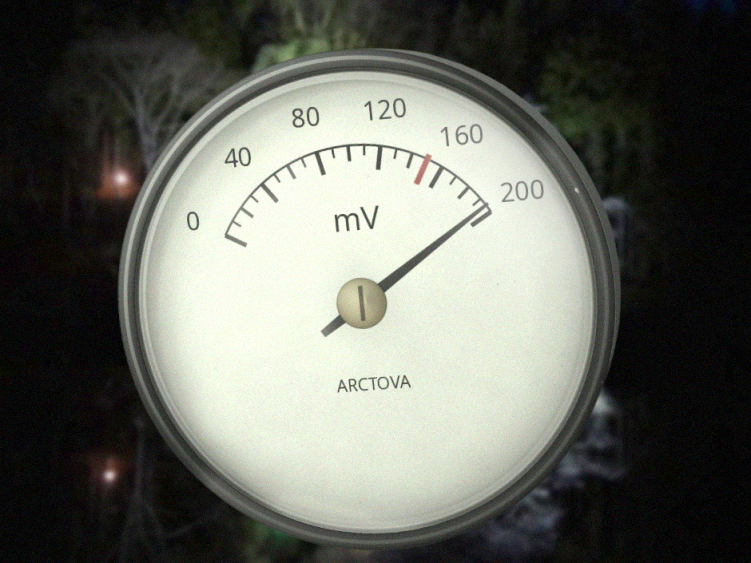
195 mV
